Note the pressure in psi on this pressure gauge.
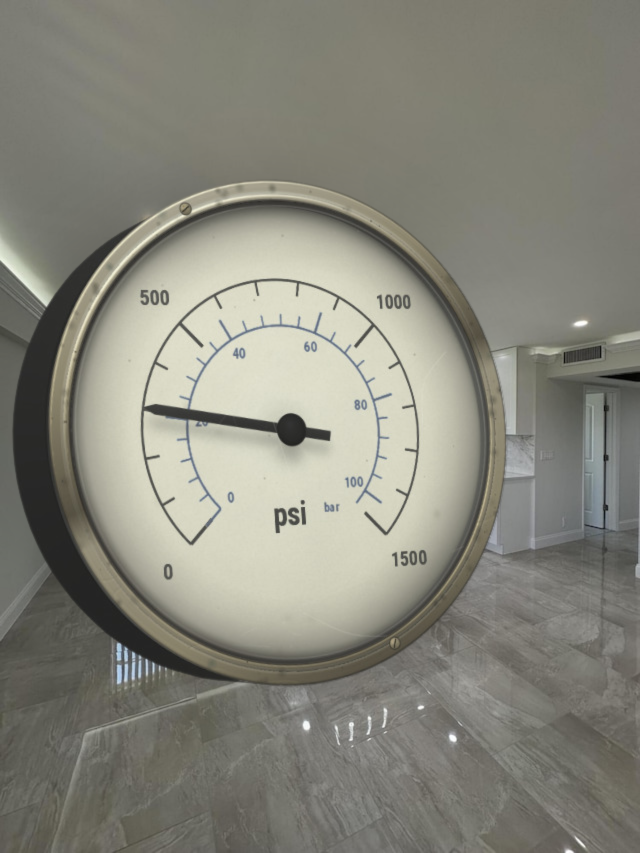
300 psi
